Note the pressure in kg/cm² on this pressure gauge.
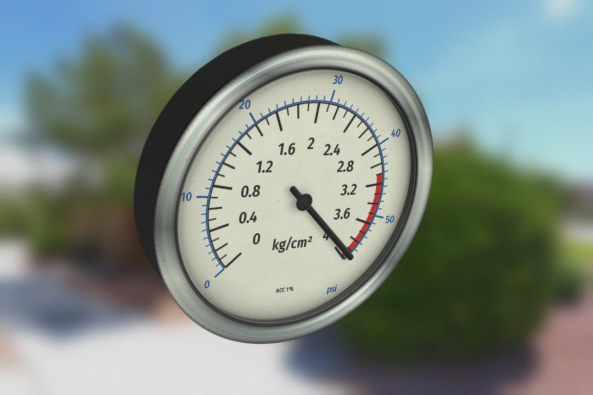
3.95 kg/cm²
